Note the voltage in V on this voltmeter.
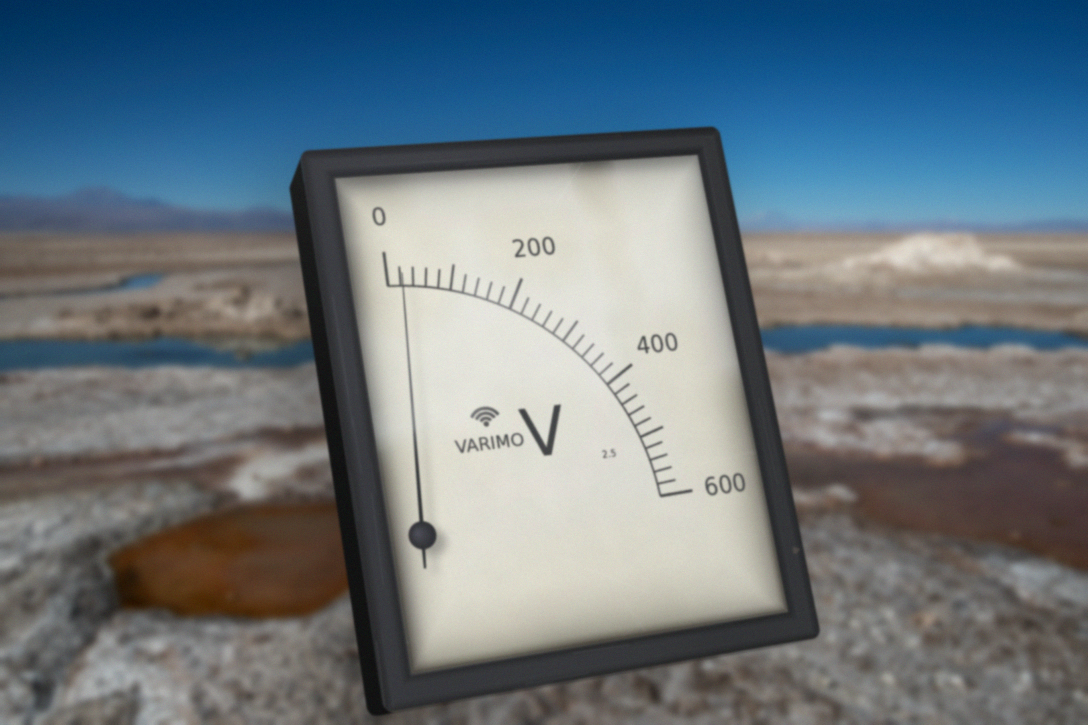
20 V
